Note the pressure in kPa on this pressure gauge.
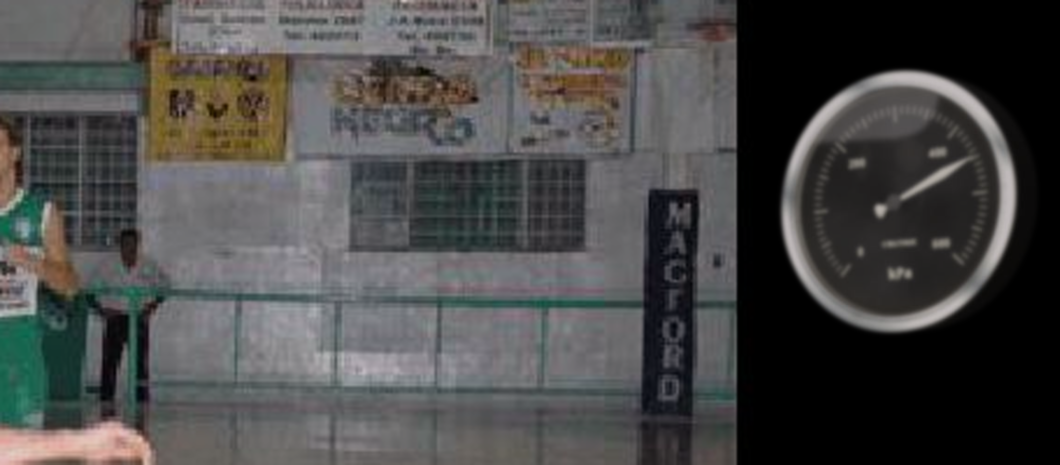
450 kPa
